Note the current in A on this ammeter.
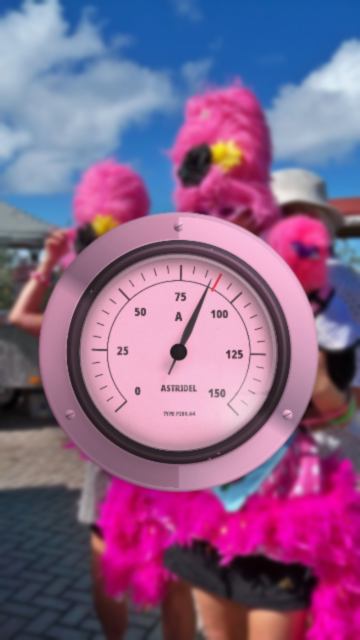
87.5 A
